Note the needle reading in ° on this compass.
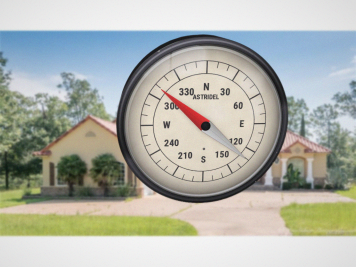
310 °
